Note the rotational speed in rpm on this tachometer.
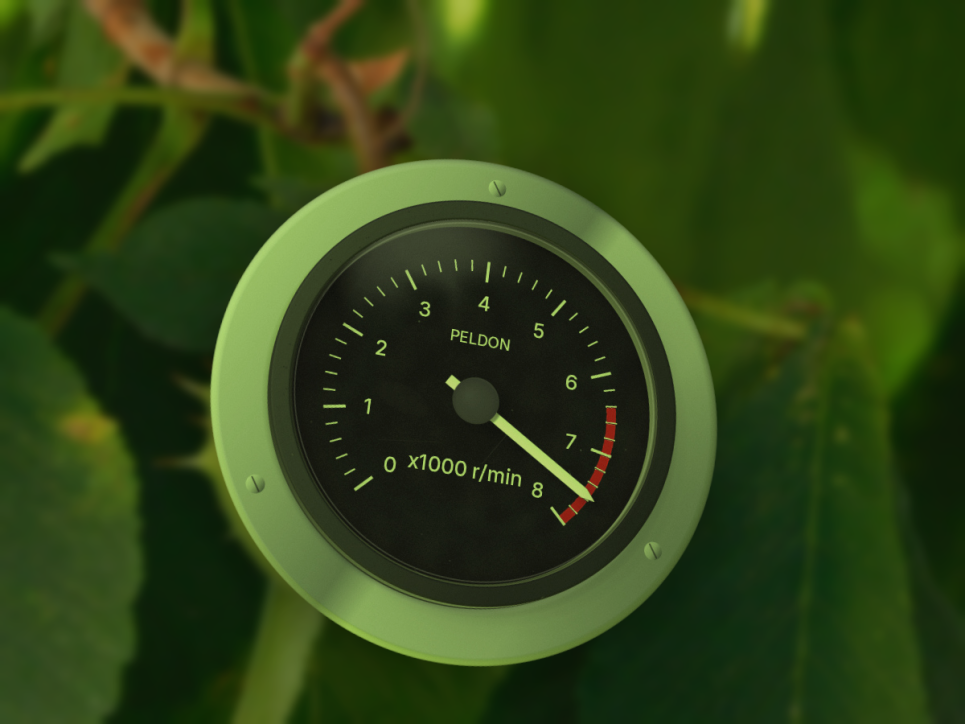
7600 rpm
